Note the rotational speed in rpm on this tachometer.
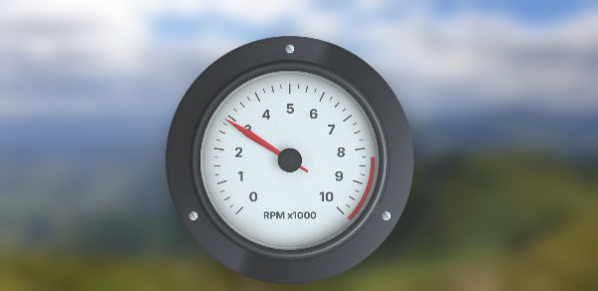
2875 rpm
